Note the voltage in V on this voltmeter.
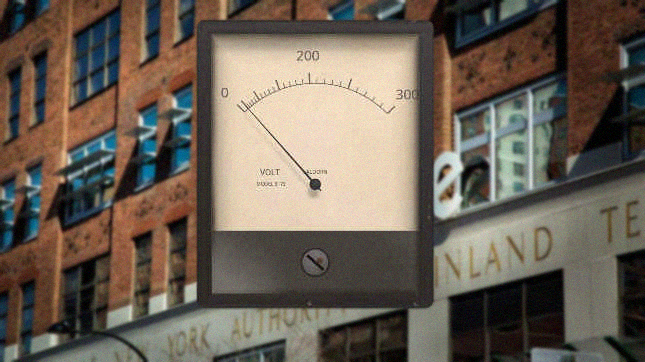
50 V
